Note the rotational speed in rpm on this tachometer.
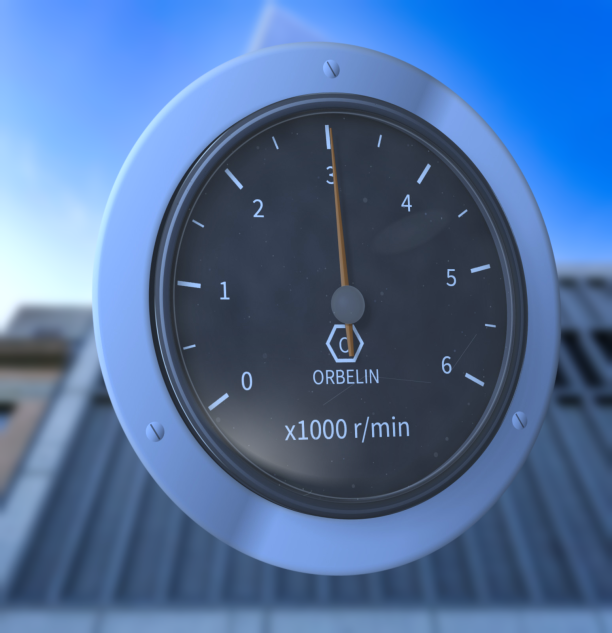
3000 rpm
